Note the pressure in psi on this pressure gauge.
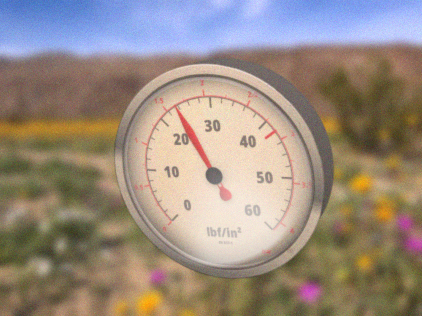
24 psi
